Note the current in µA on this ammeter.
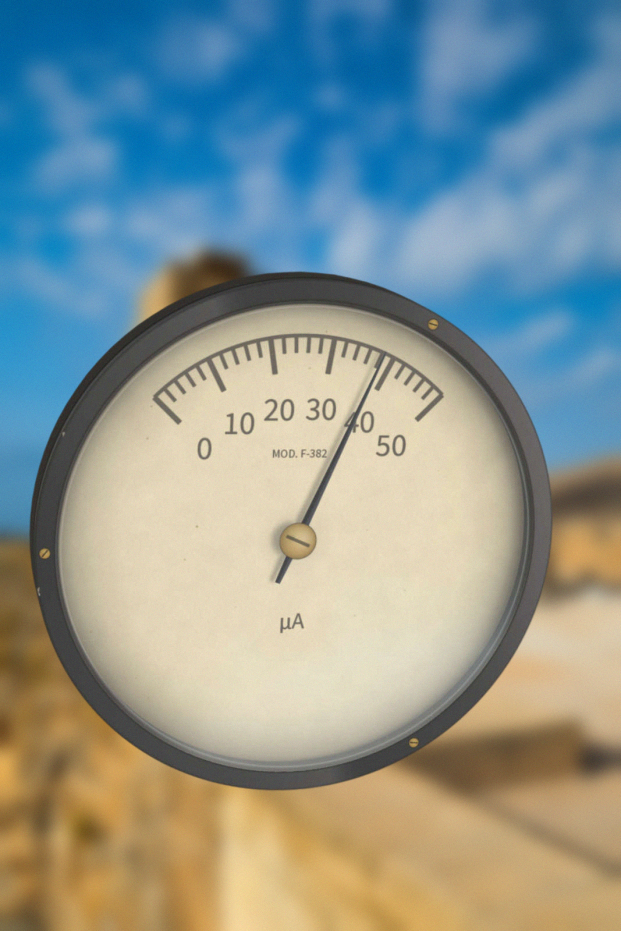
38 µA
